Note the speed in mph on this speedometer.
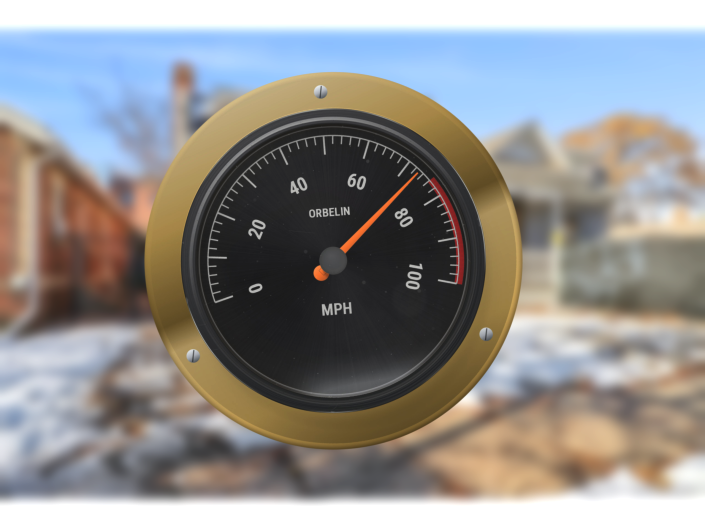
73 mph
